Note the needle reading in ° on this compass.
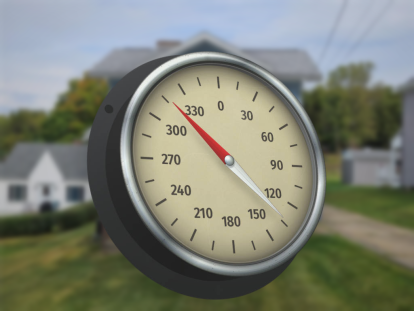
315 °
